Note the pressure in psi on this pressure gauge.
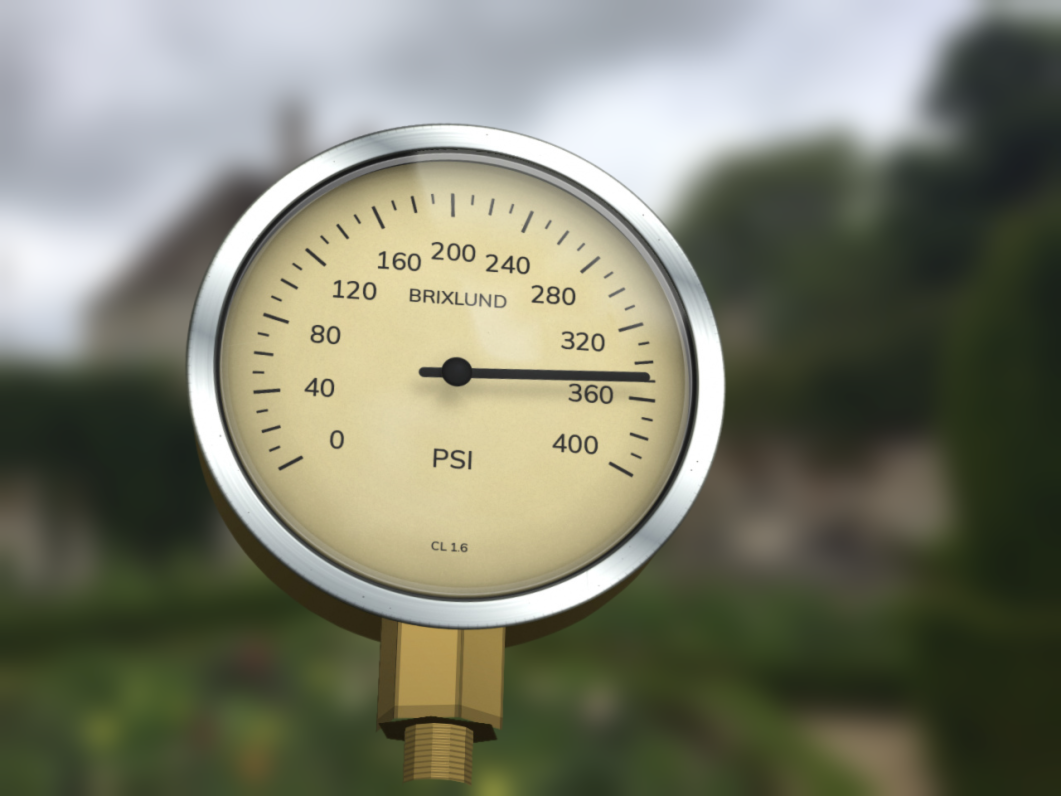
350 psi
